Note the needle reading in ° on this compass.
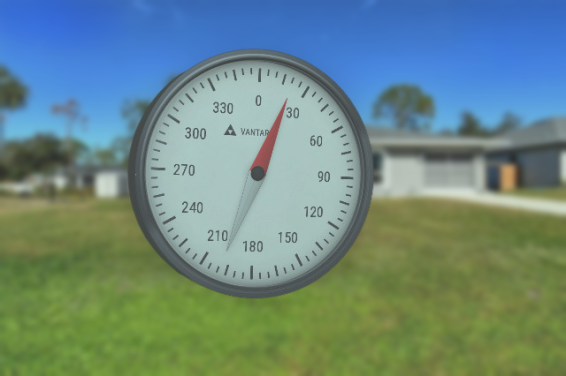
20 °
